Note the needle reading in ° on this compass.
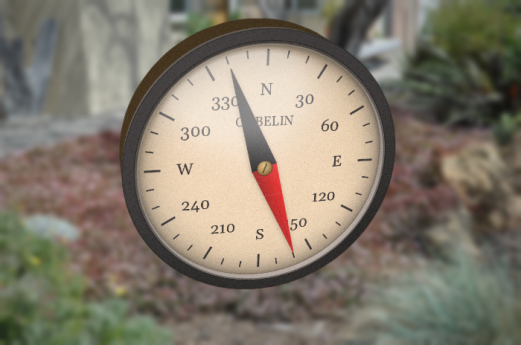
160 °
